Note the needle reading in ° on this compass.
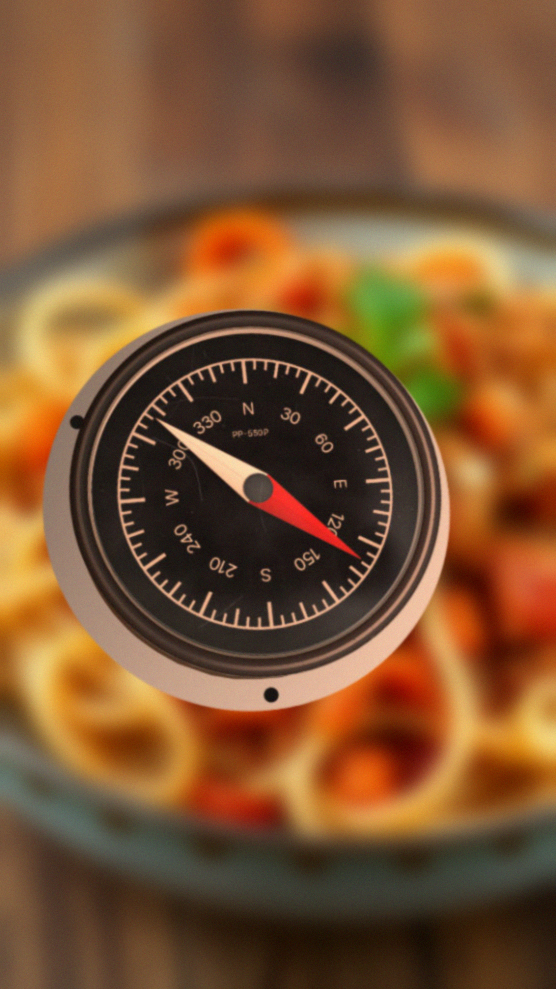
130 °
